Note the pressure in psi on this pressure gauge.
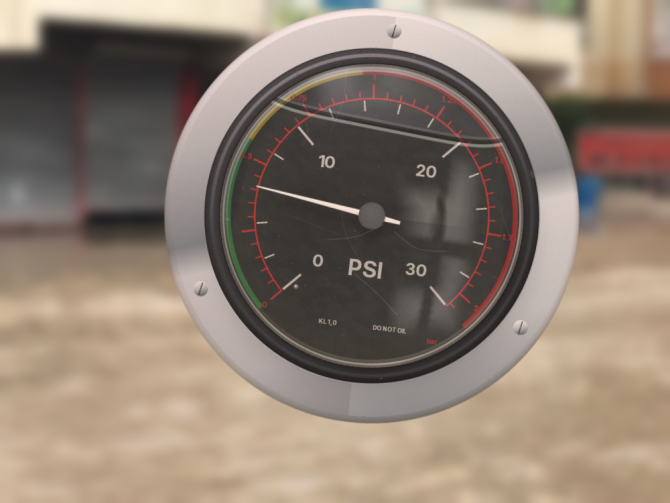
6 psi
